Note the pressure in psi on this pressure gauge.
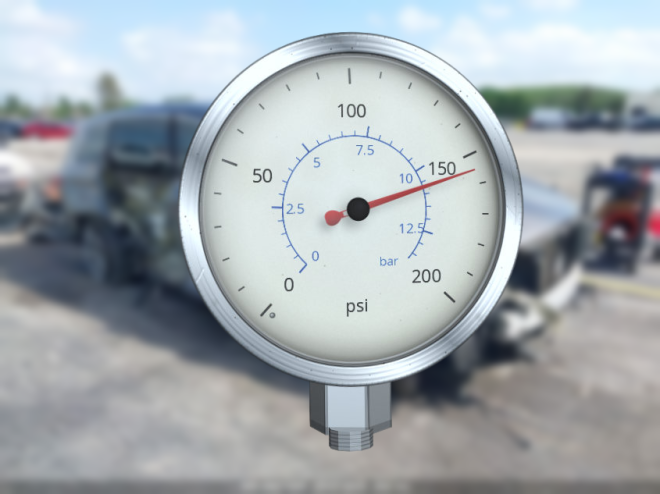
155 psi
